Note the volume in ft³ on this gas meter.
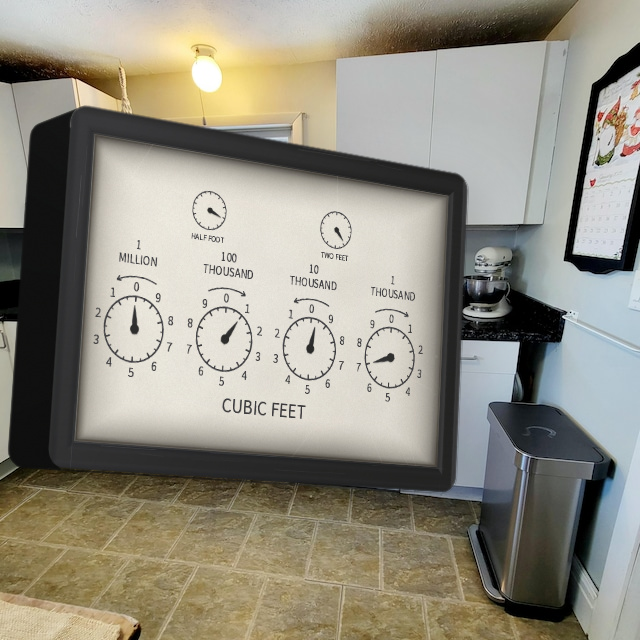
9700 ft³
